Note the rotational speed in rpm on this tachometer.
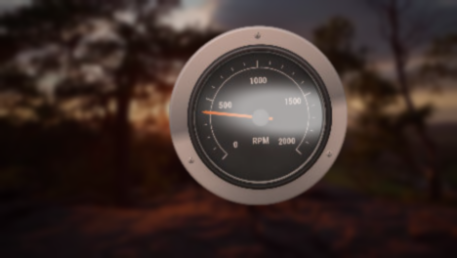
400 rpm
